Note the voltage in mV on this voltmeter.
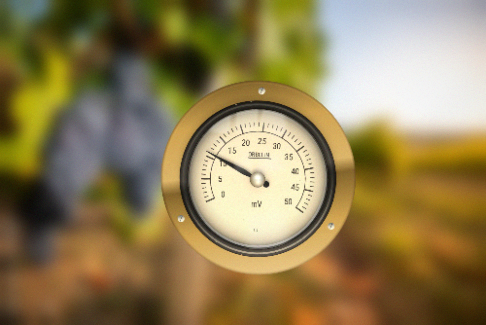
11 mV
